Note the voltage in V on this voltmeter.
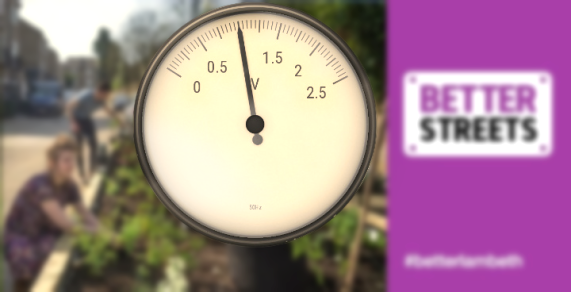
1 V
